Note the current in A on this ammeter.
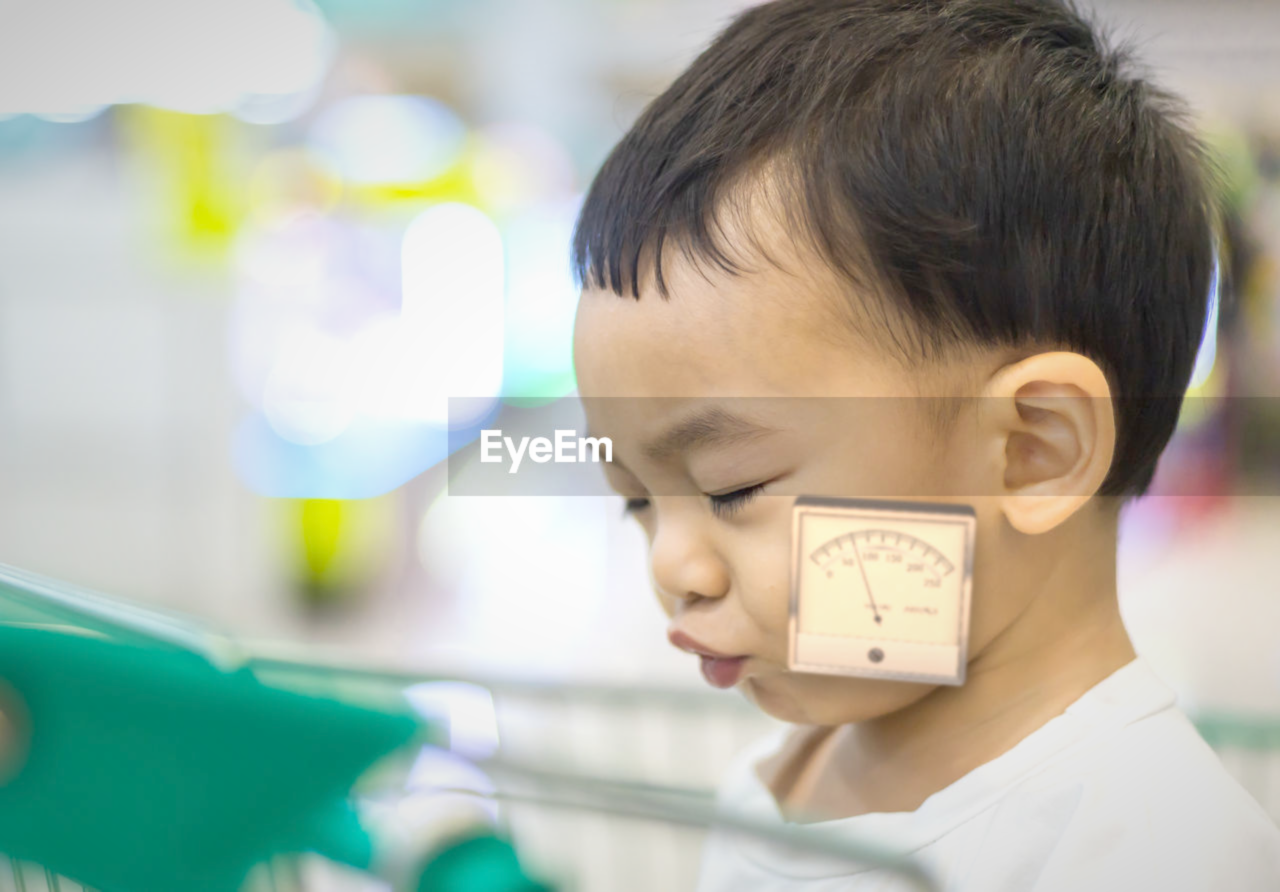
75 A
